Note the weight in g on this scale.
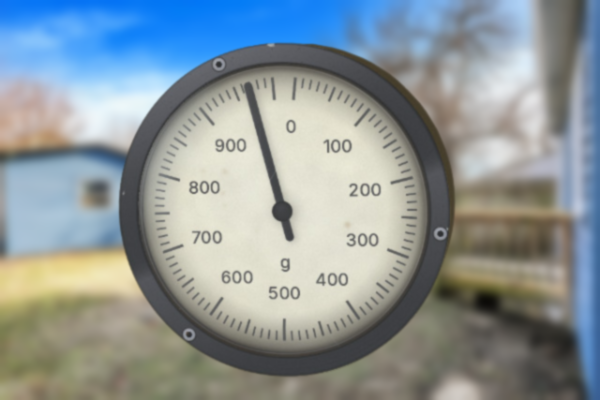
970 g
